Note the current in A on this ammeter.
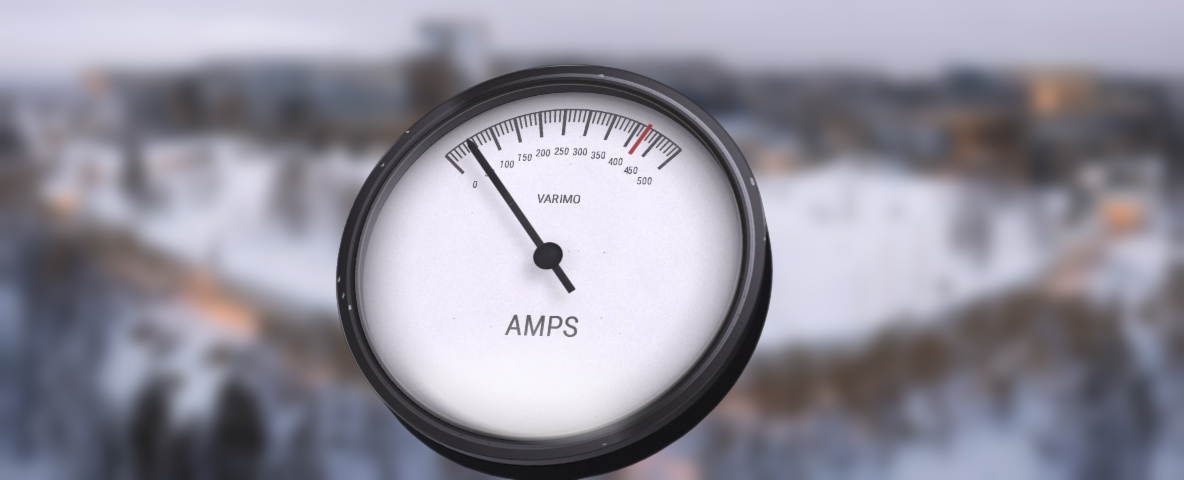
50 A
